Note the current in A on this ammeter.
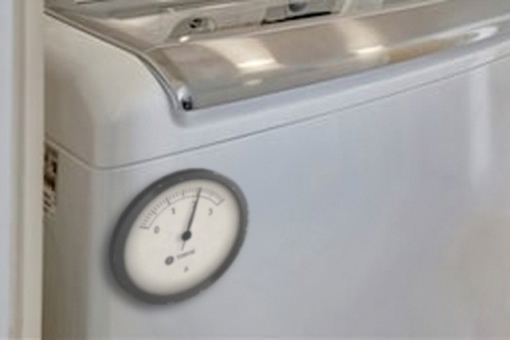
2 A
